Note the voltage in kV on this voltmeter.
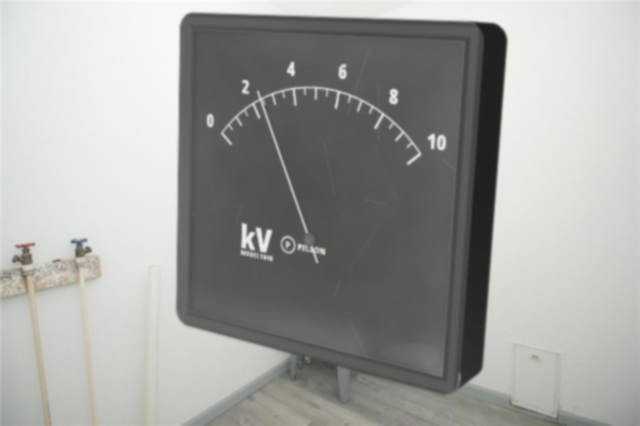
2.5 kV
